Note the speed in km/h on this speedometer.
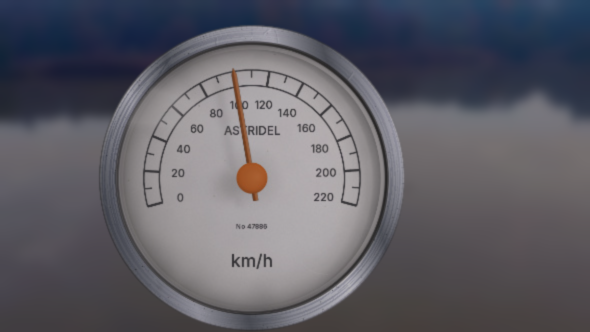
100 km/h
